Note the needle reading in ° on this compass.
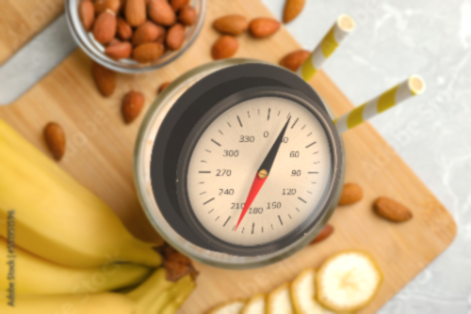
200 °
